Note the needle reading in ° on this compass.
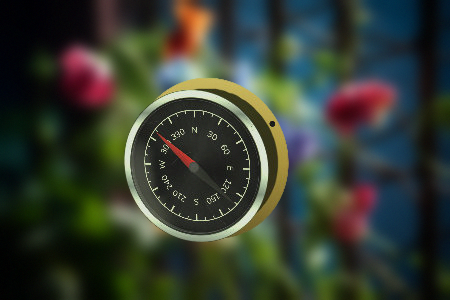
310 °
